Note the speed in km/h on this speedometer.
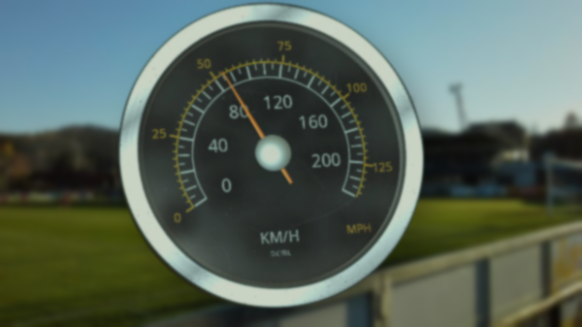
85 km/h
